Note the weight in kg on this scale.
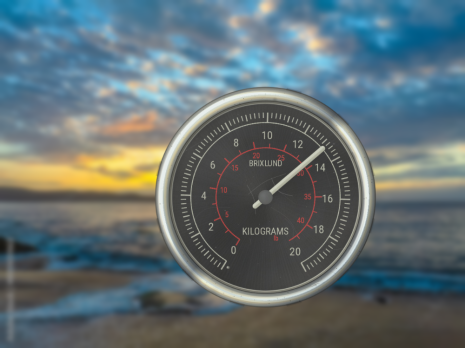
13.2 kg
